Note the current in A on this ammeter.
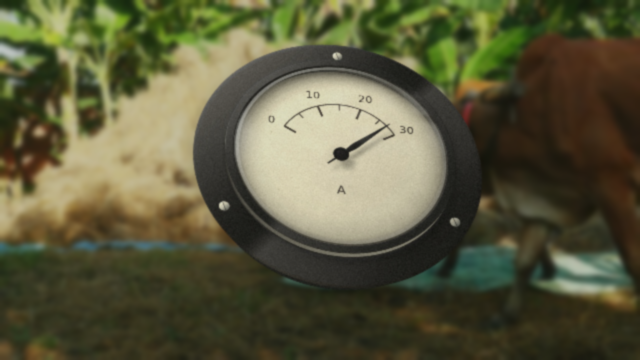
27.5 A
